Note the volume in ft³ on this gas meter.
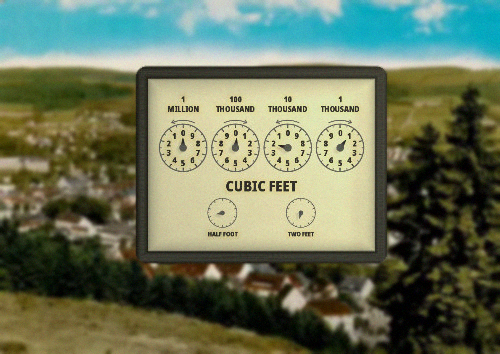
2100 ft³
